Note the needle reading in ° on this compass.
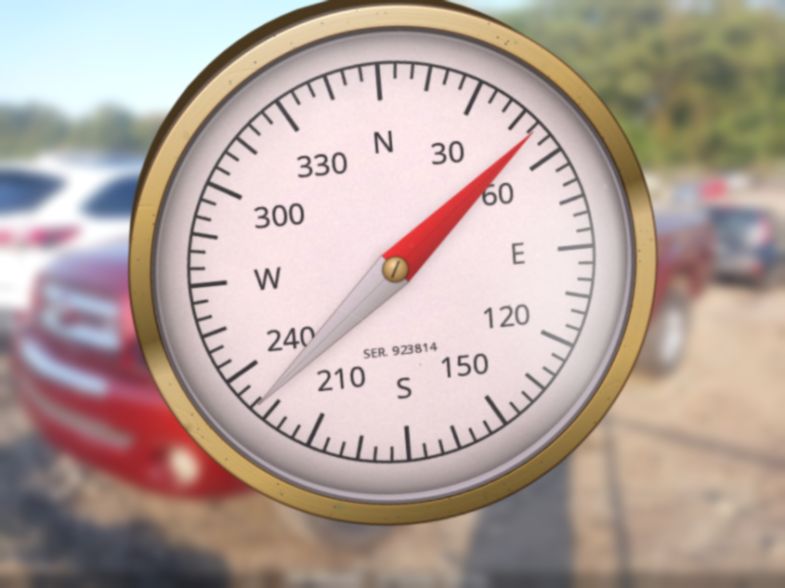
50 °
